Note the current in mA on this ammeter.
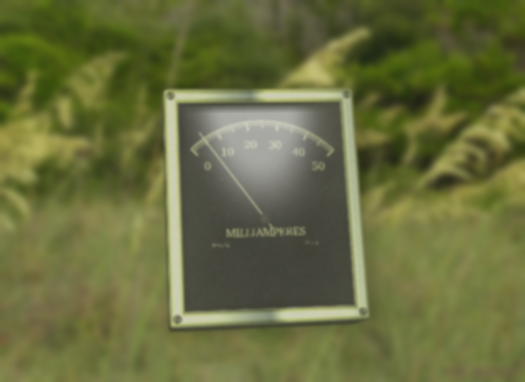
5 mA
